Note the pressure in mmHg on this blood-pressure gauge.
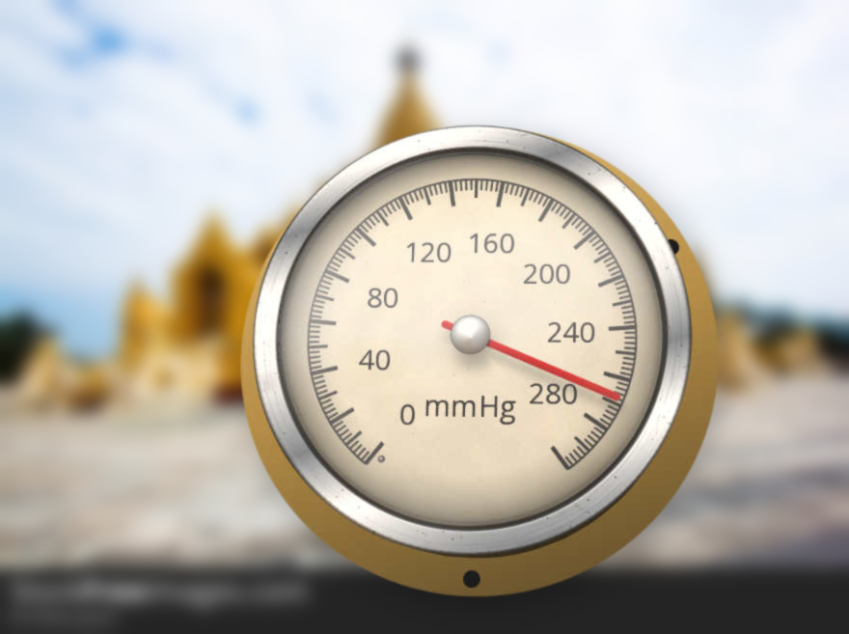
268 mmHg
